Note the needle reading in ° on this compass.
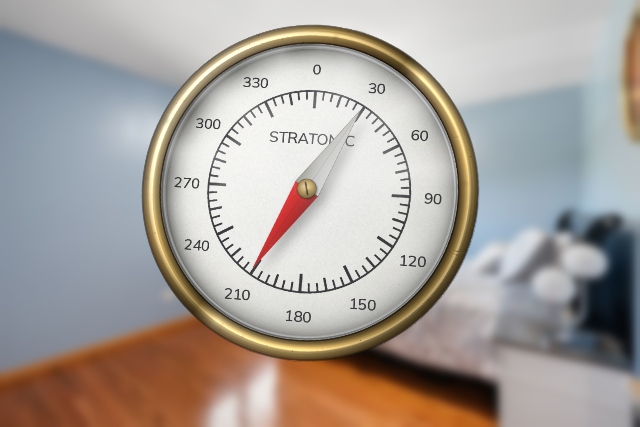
210 °
